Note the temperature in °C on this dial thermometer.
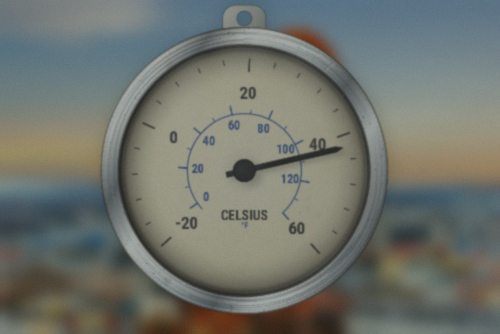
42 °C
